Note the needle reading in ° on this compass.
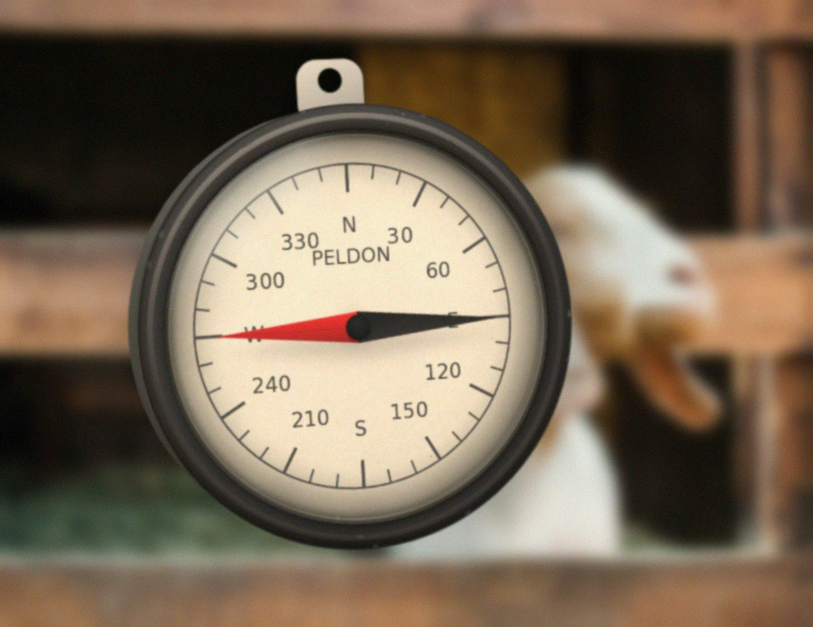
270 °
